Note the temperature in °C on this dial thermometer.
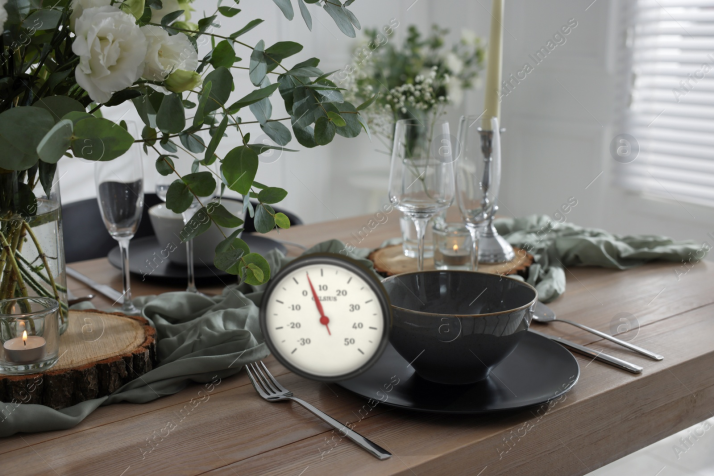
5 °C
